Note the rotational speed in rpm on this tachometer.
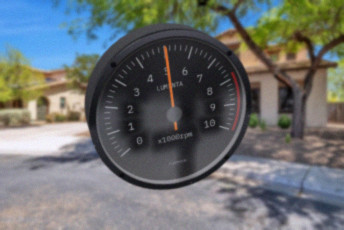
5000 rpm
